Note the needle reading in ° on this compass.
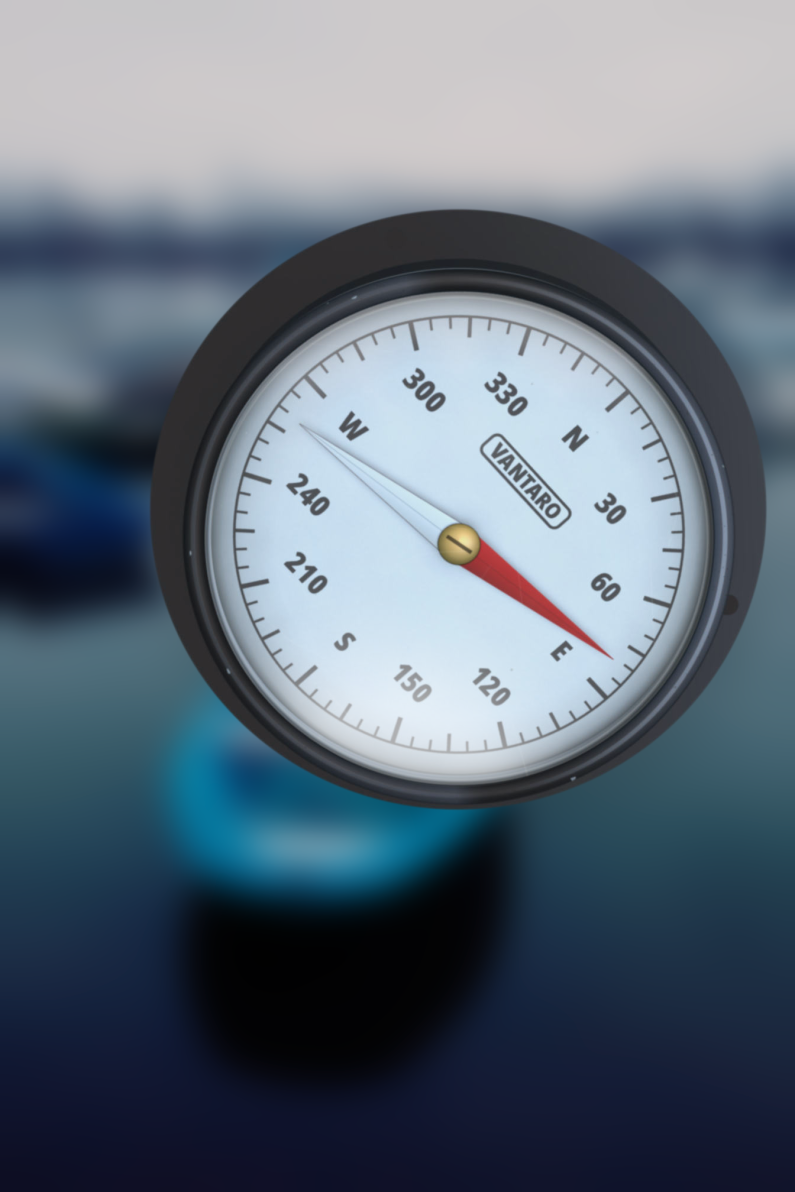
80 °
